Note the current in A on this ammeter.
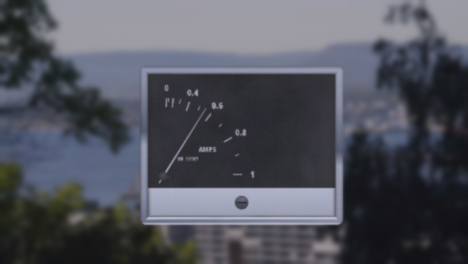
0.55 A
